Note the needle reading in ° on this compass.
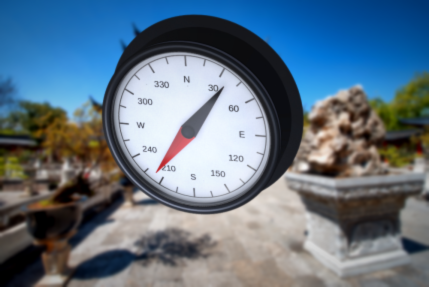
217.5 °
